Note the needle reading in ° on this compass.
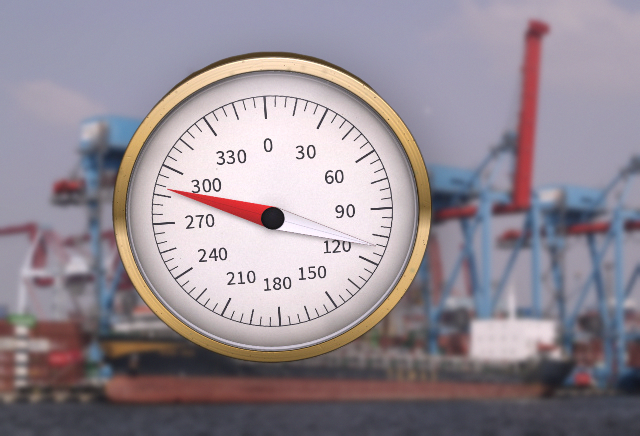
290 °
